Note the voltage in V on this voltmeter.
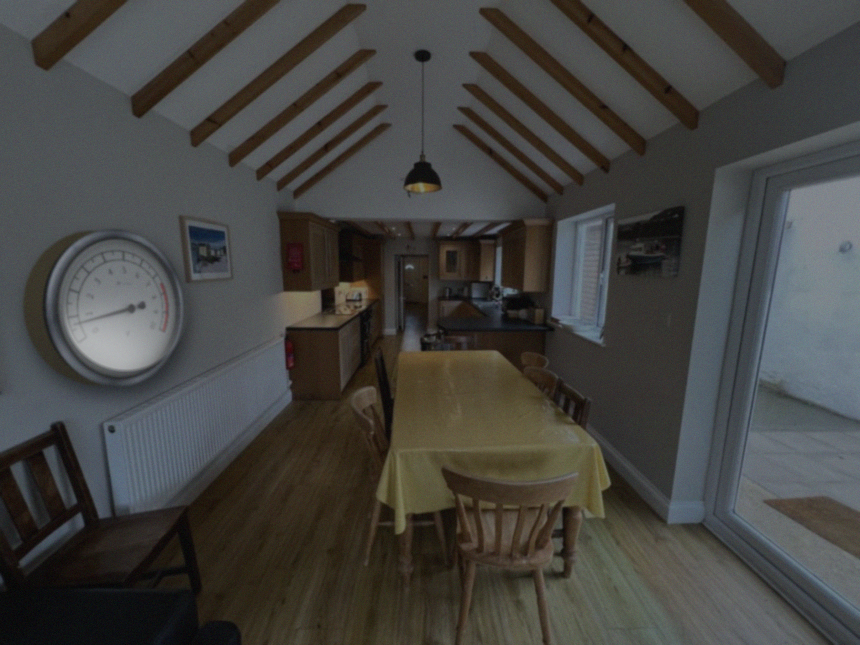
0.75 V
